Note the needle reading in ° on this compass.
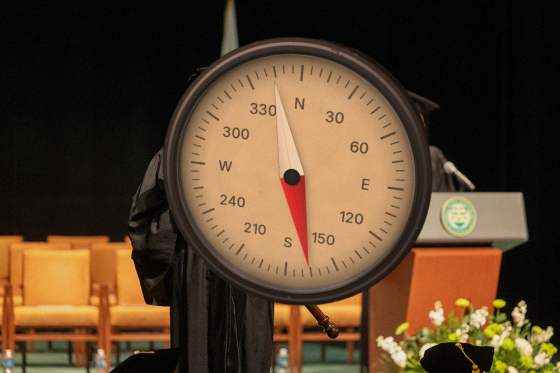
165 °
